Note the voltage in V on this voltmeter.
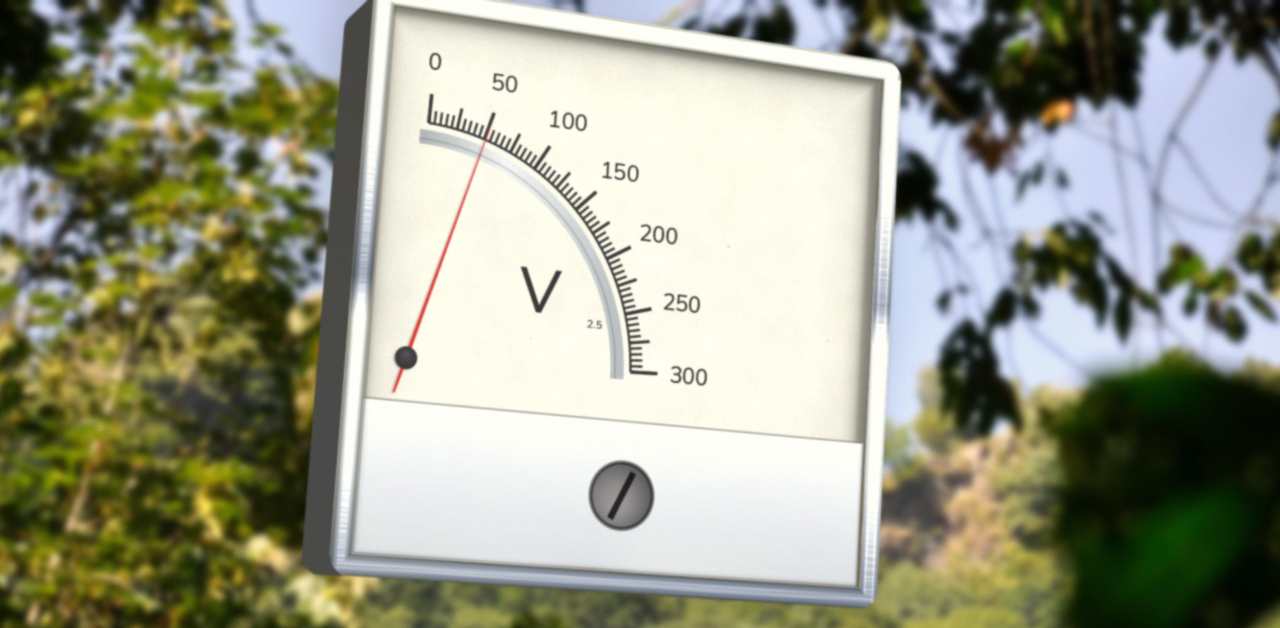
50 V
